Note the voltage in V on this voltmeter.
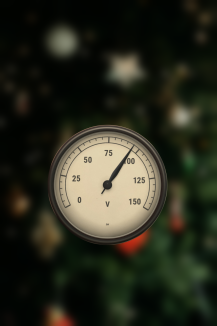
95 V
